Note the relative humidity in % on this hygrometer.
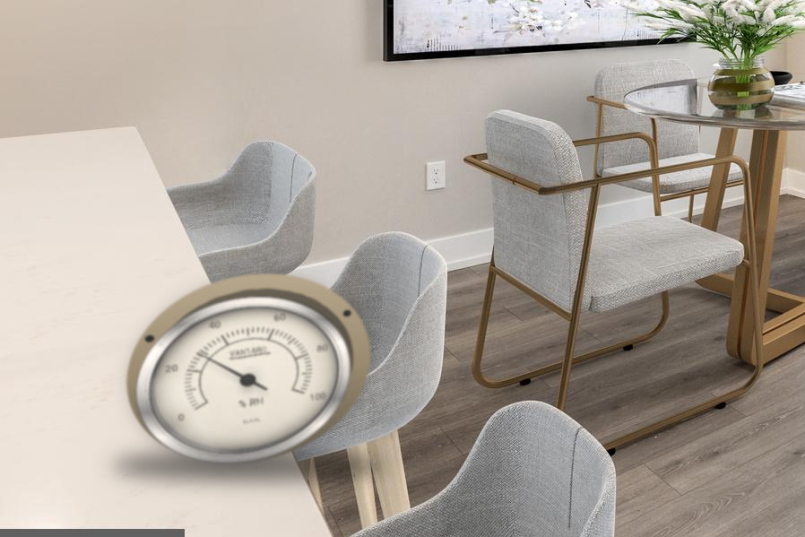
30 %
